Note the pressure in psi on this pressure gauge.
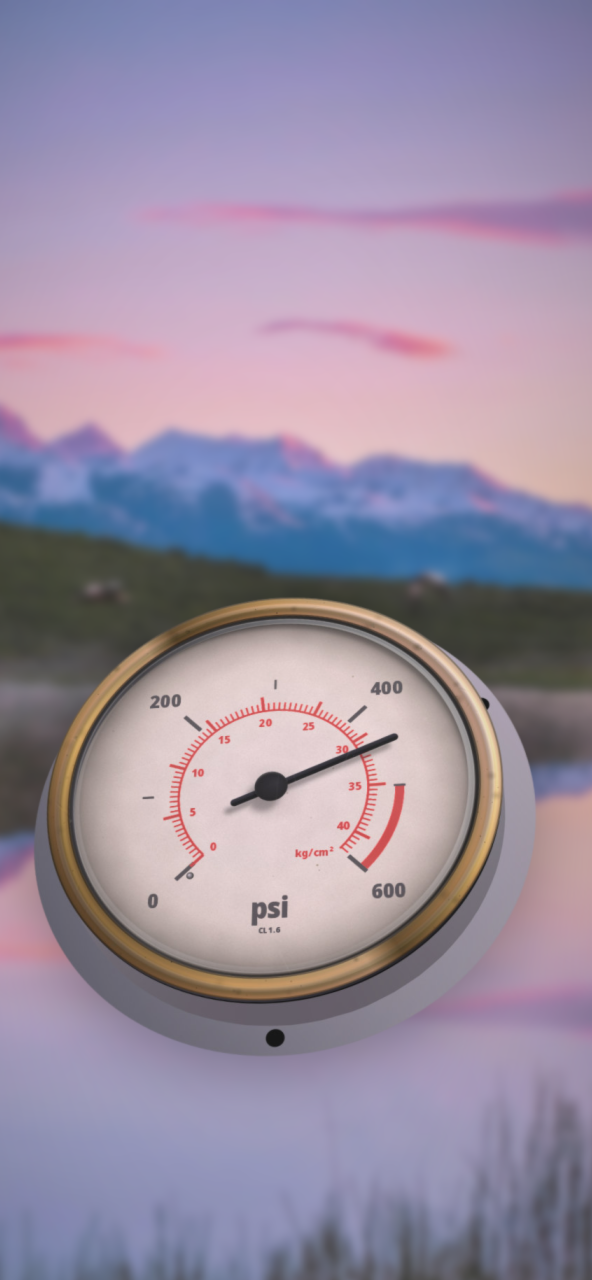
450 psi
